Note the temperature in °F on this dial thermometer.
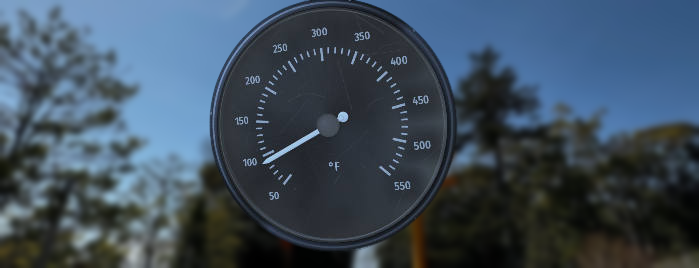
90 °F
